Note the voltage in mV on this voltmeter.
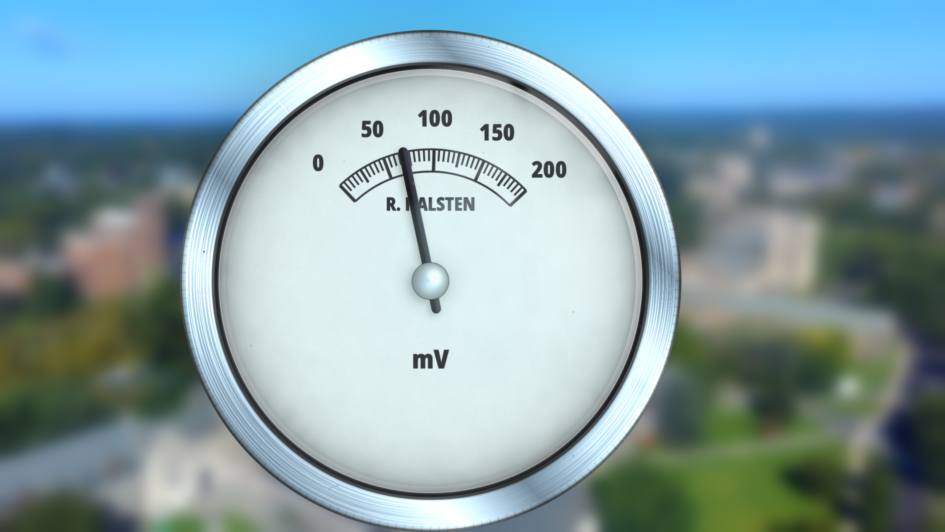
70 mV
